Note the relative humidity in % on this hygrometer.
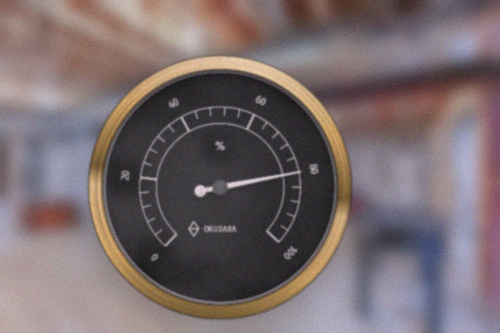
80 %
